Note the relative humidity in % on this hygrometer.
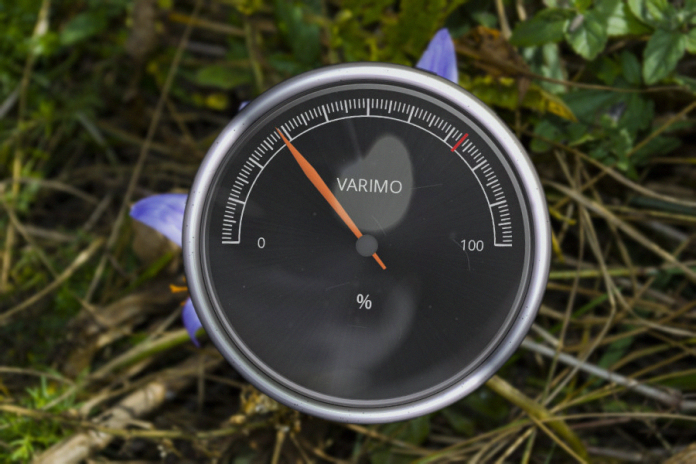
29 %
